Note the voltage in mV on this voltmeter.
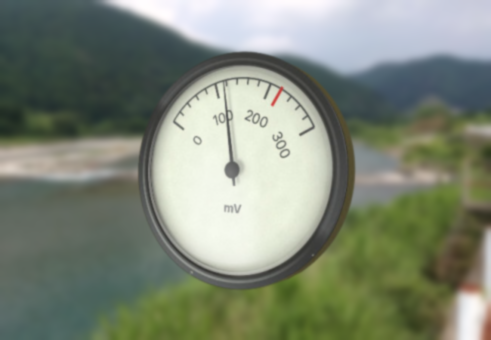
120 mV
